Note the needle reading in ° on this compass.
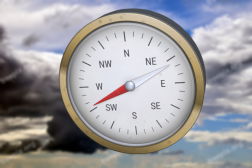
245 °
